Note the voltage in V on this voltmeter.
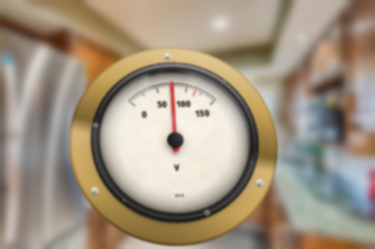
75 V
